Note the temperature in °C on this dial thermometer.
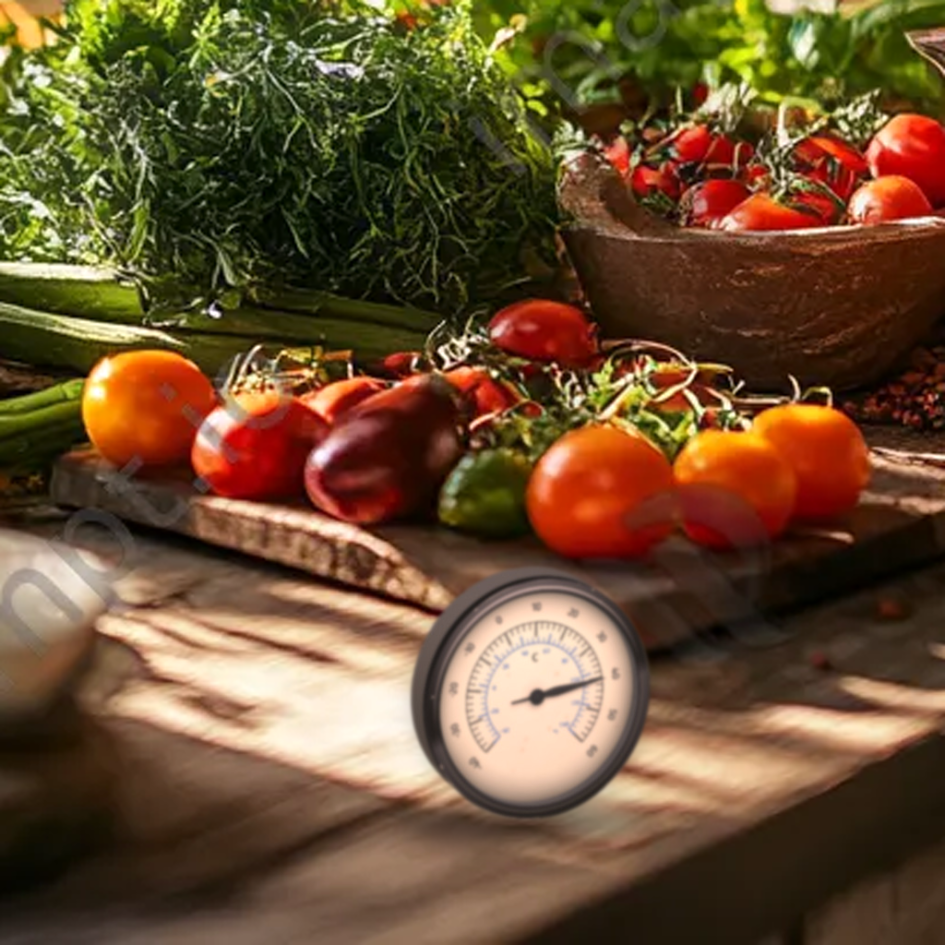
40 °C
